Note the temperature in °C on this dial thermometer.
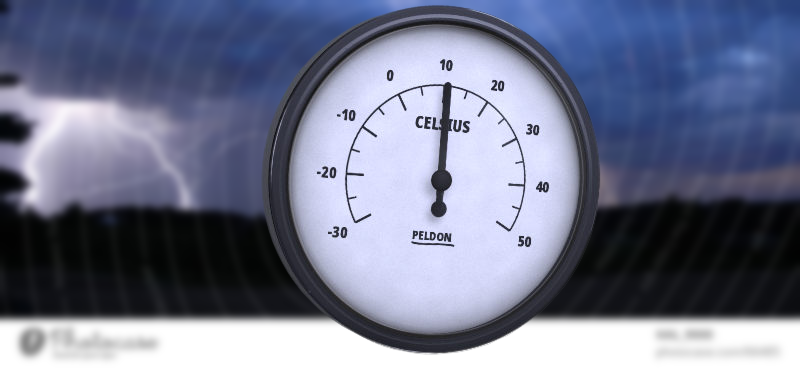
10 °C
